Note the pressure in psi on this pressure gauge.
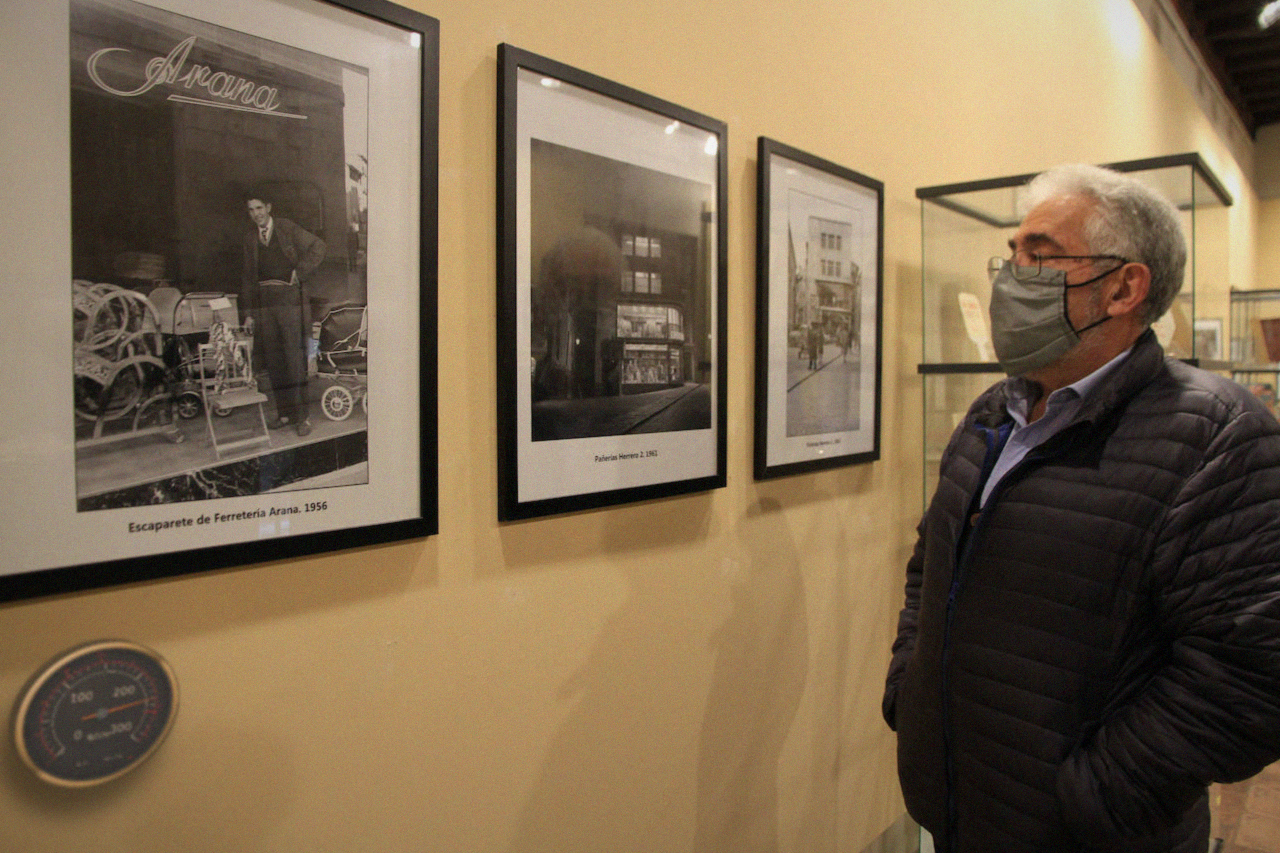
240 psi
